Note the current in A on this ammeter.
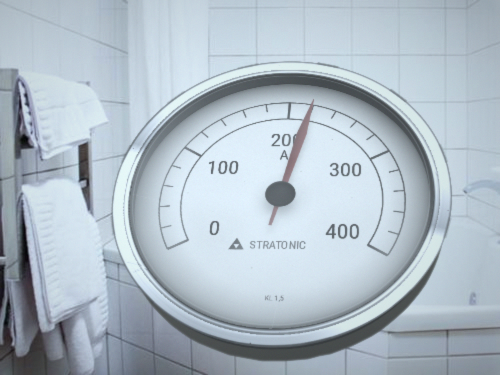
220 A
